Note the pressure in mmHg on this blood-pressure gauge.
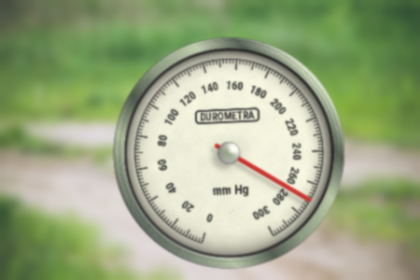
270 mmHg
